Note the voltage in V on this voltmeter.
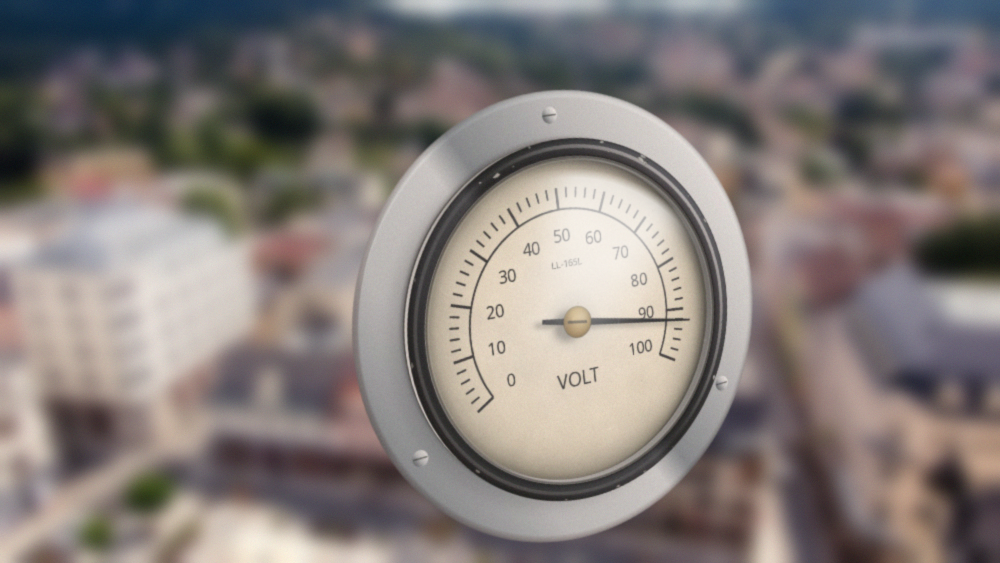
92 V
